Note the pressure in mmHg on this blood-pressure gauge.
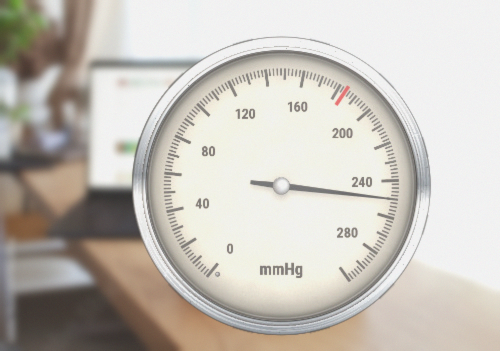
250 mmHg
